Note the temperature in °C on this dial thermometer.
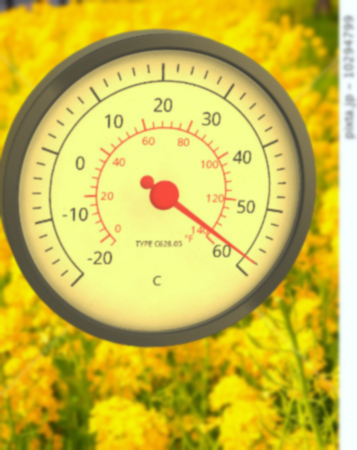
58 °C
